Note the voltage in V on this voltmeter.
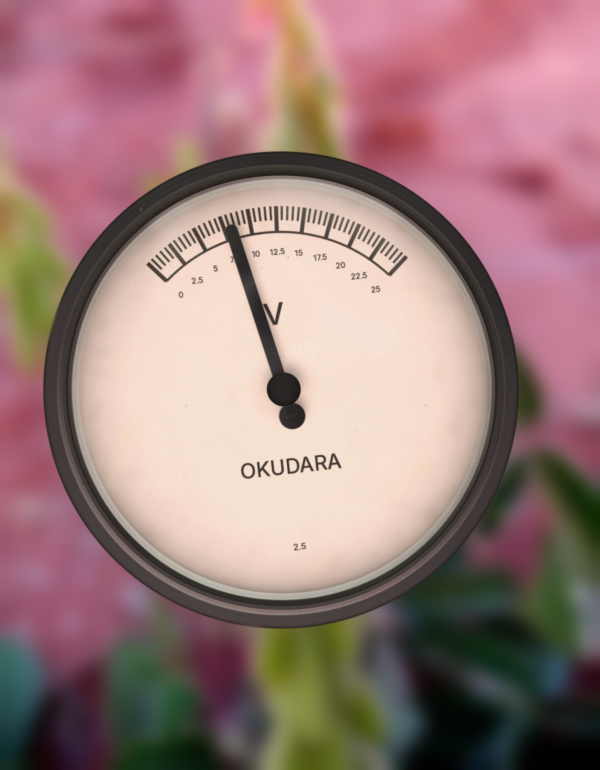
8 V
